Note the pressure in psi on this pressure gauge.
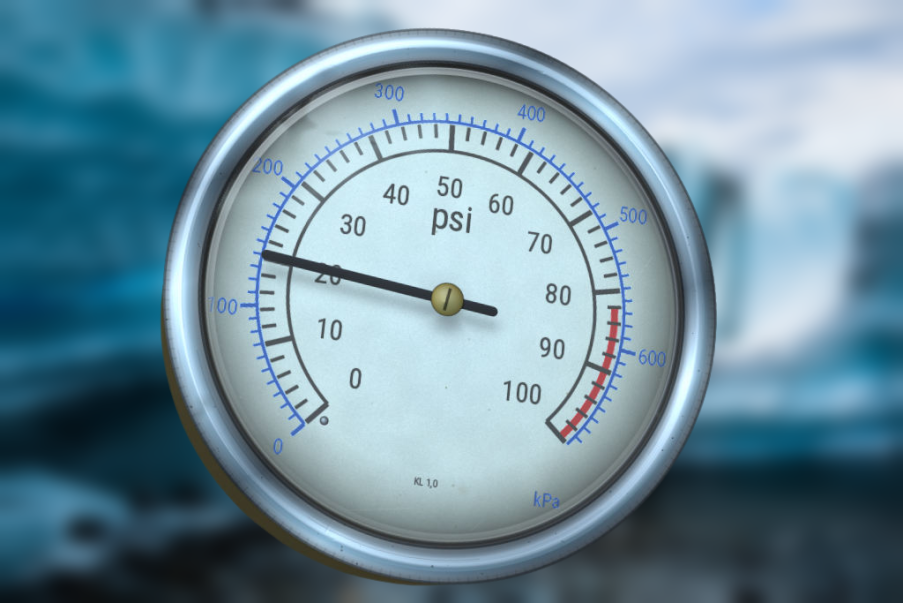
20 psi
